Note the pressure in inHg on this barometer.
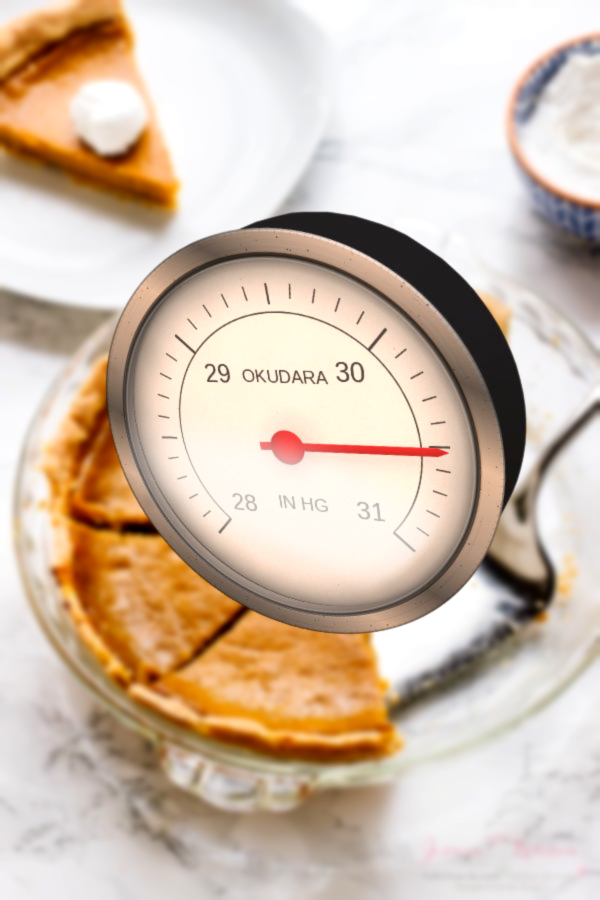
30.5 inHg
